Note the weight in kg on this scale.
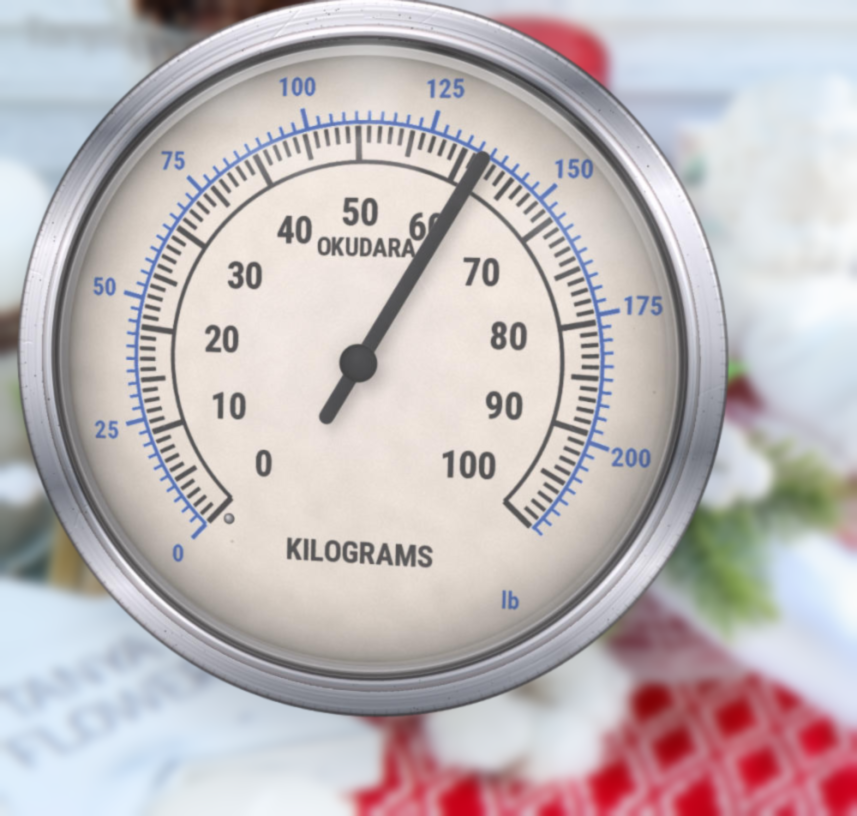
62 kg
